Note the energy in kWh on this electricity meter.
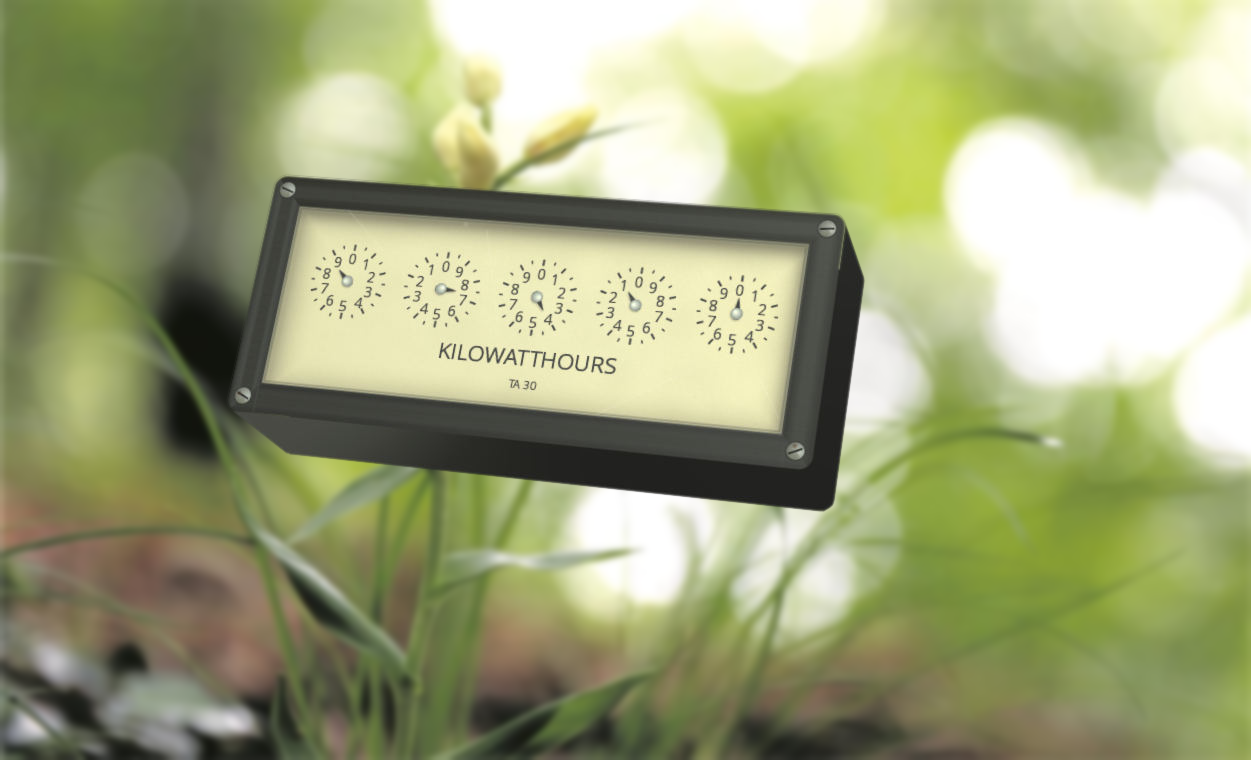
87410 kWh
